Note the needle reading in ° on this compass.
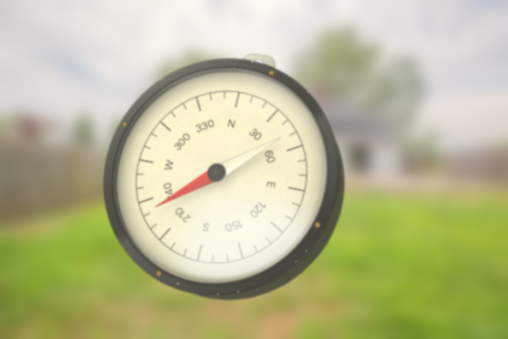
230 °
